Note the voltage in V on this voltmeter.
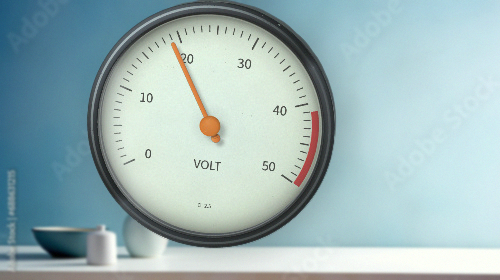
19 V
